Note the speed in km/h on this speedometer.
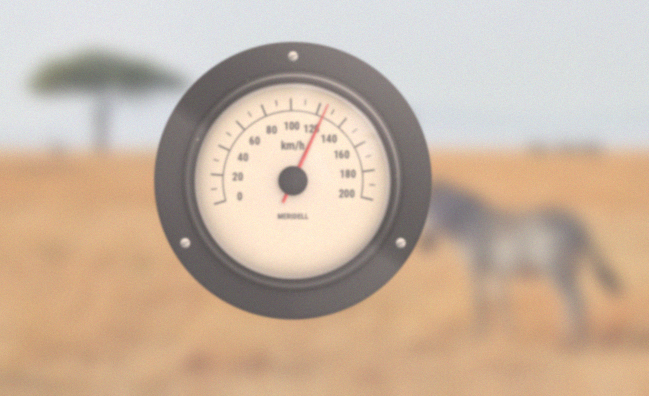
125 km/h
